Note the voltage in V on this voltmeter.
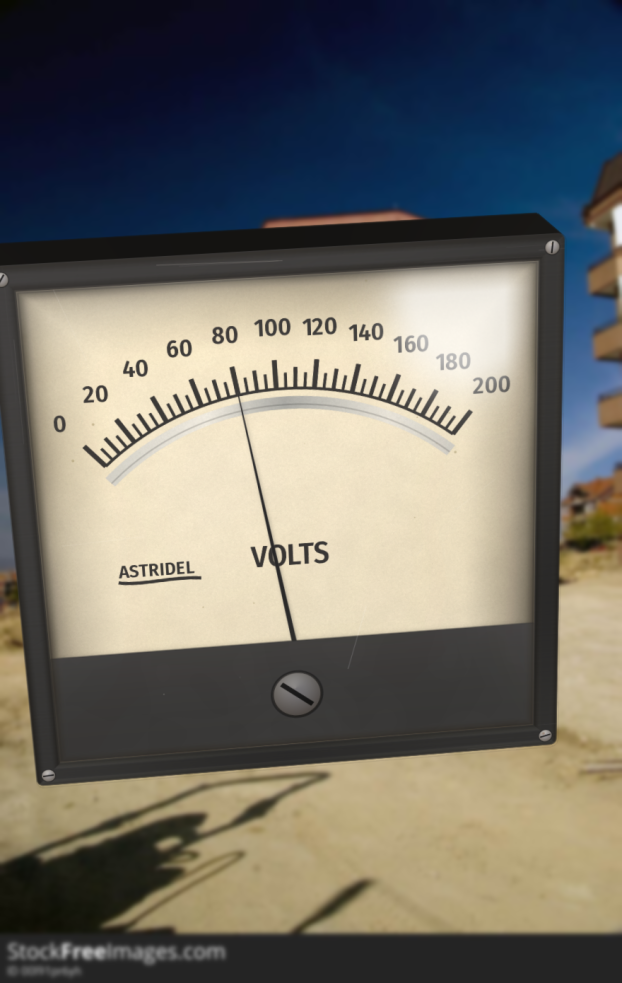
80 V
